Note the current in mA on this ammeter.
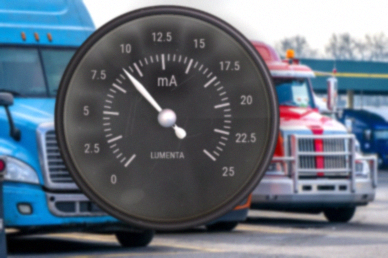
9 mA
